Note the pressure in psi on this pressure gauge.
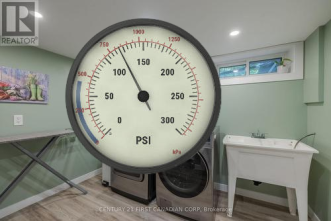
120 psi
